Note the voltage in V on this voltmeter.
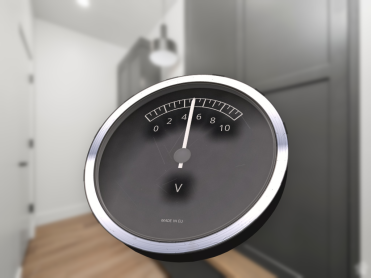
5 V
